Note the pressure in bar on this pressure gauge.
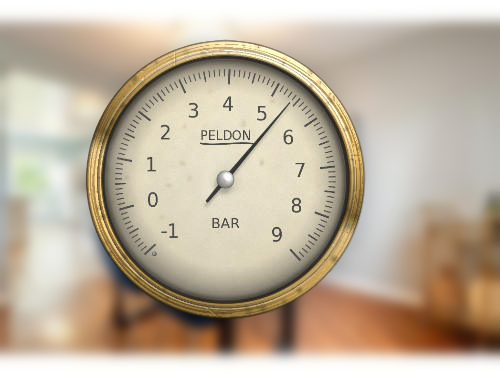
5.4 bar
